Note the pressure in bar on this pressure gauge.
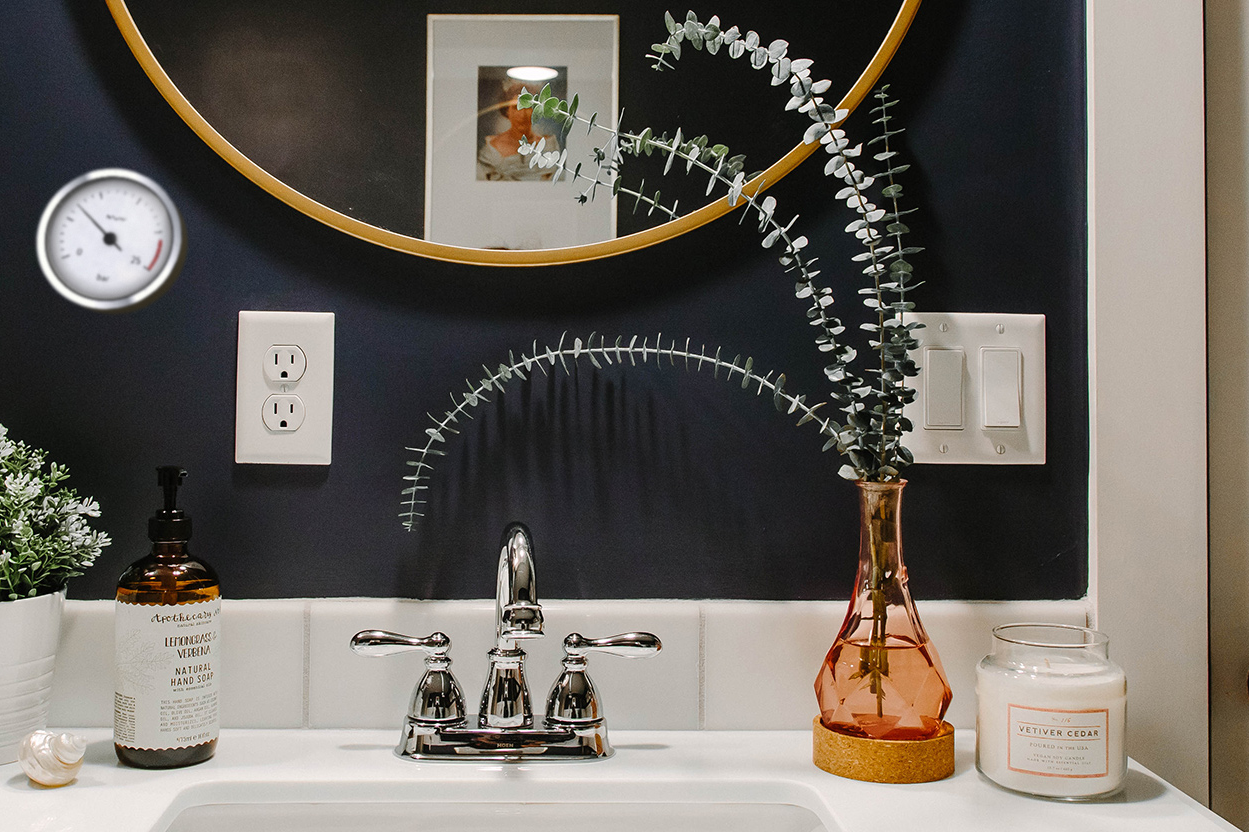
7 bar
